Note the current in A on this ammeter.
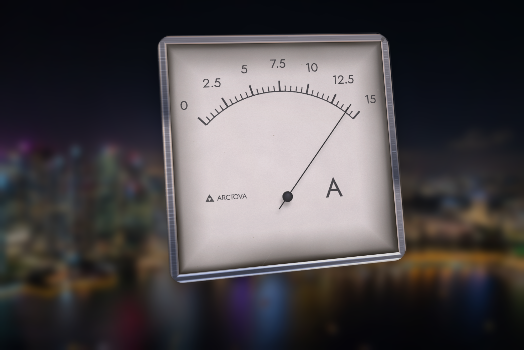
14 A
